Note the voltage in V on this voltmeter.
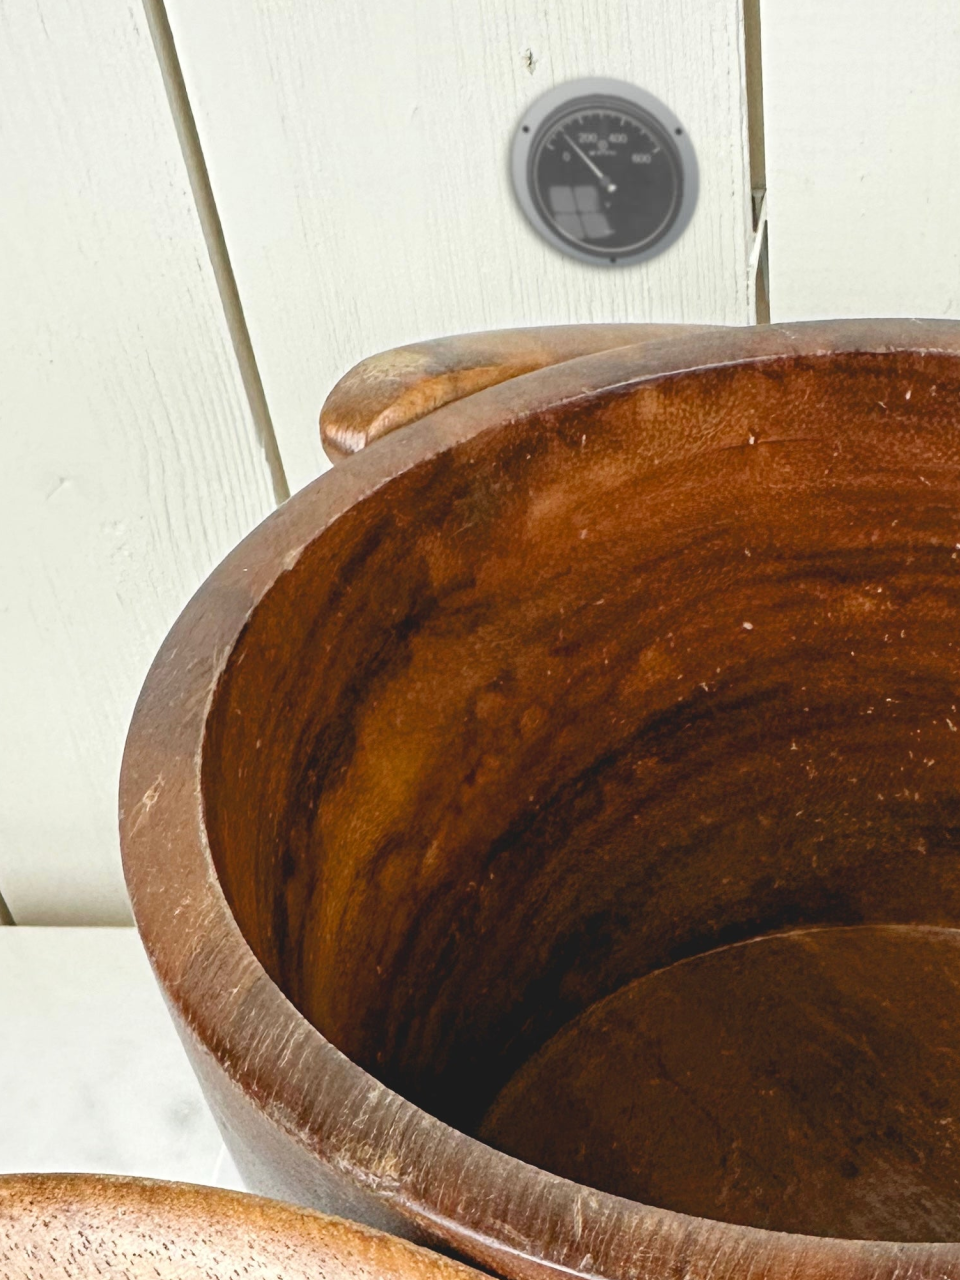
100 V
